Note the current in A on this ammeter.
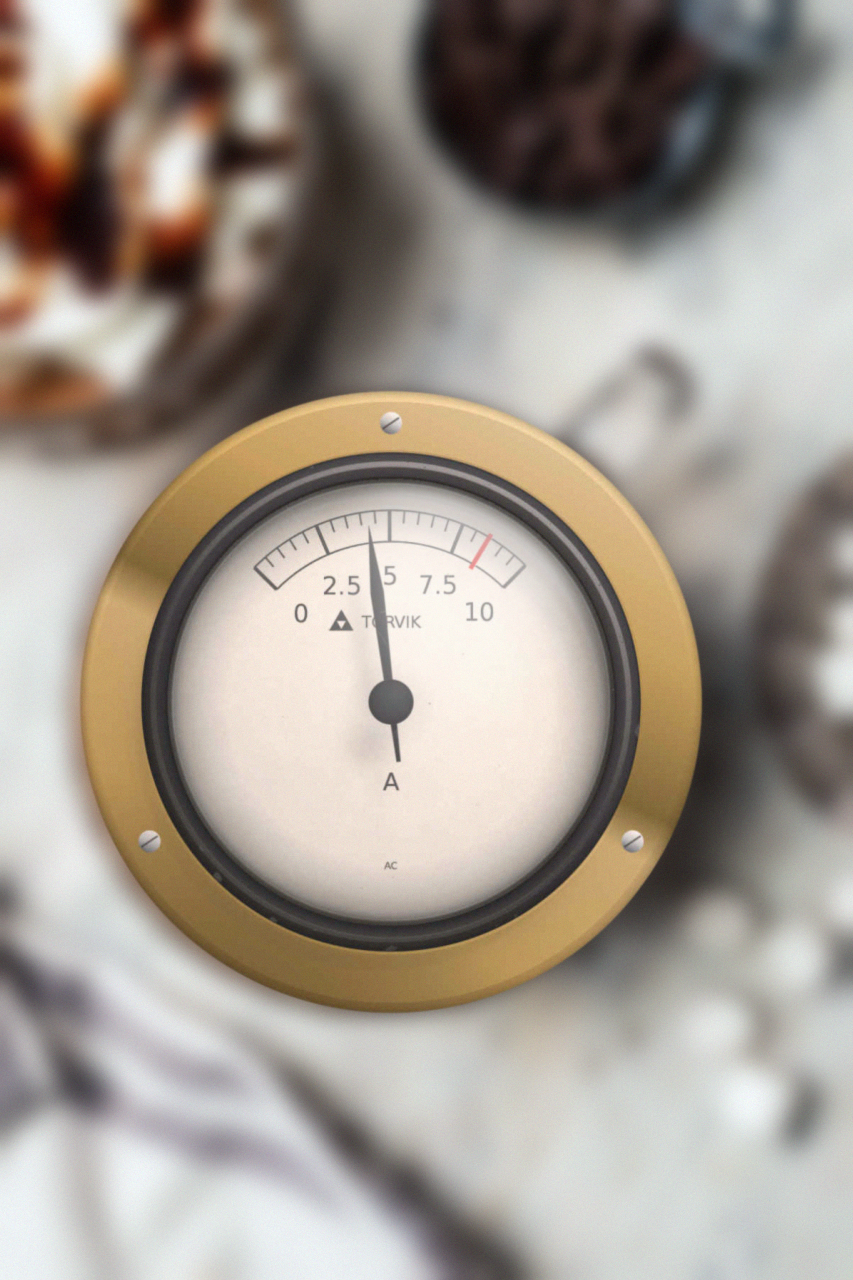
4.25 A
